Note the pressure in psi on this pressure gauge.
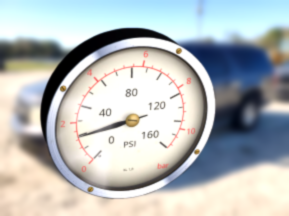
20 psi
